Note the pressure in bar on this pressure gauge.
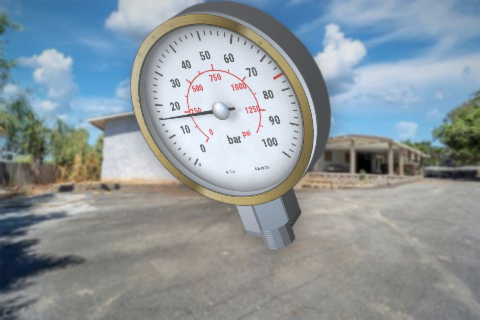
16 bar
